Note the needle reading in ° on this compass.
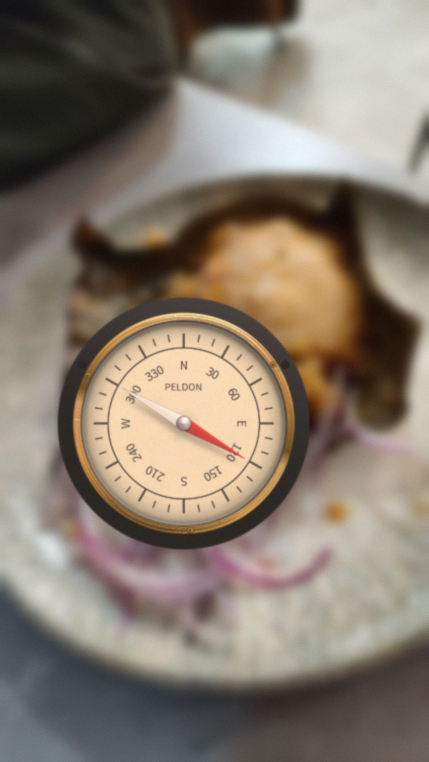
120 °
